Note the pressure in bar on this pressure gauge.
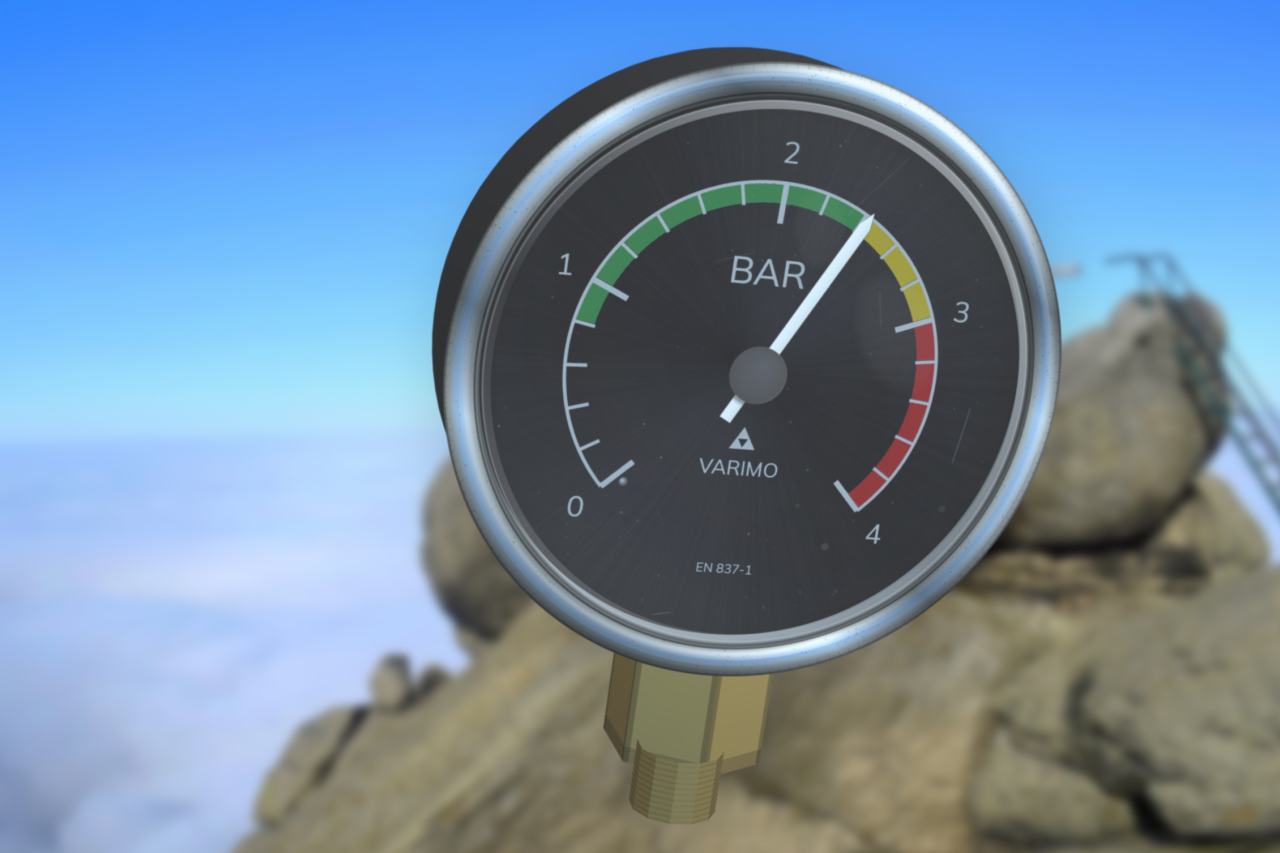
2.4 bar
